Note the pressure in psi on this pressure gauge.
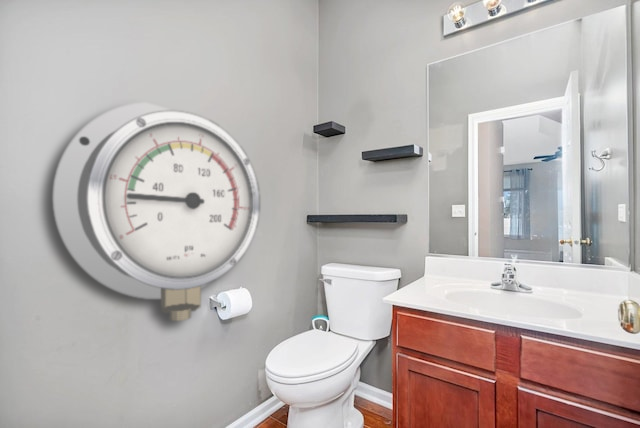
25 psi
